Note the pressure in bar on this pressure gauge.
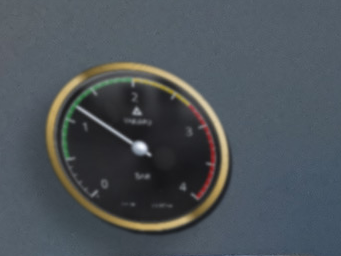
1.2 bar
